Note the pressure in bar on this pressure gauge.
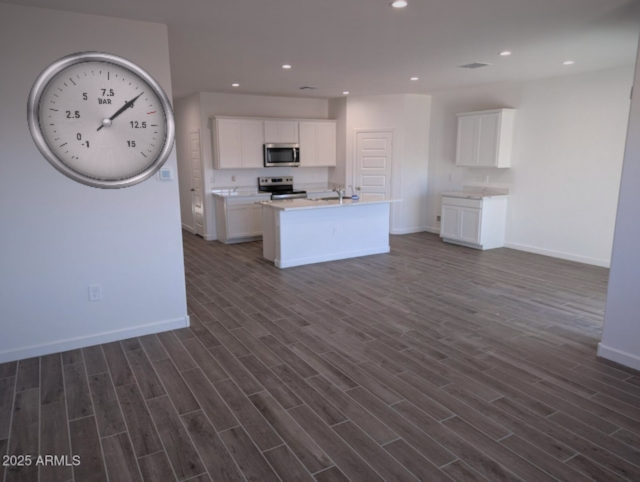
10 bar
